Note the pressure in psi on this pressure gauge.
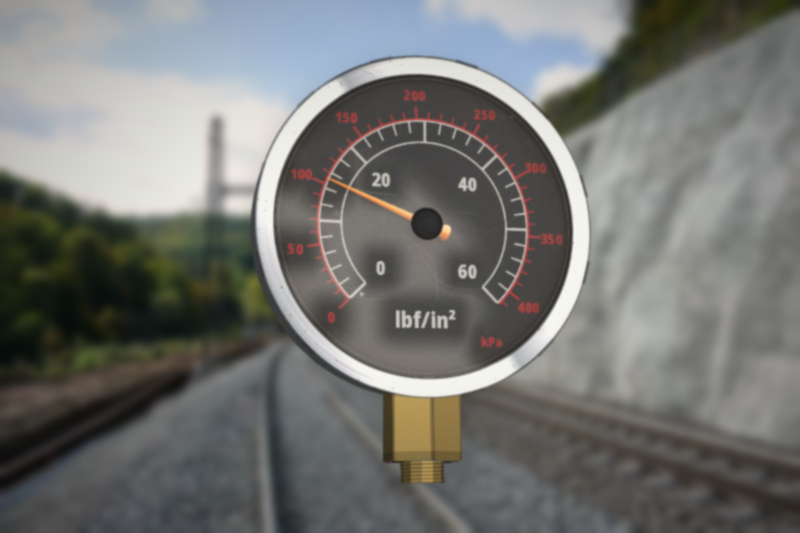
15 psi
